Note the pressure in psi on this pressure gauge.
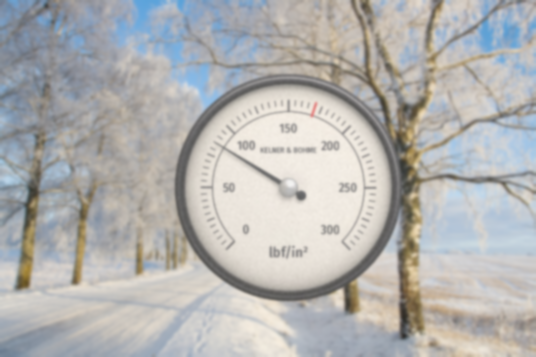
85 psi
